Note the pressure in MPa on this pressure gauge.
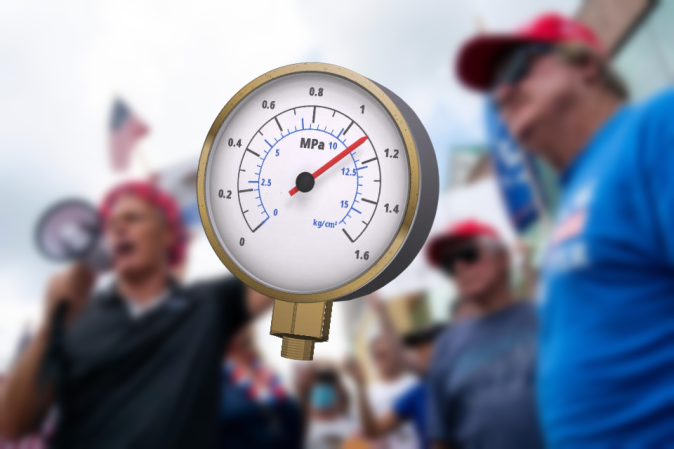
1.1 MPa
